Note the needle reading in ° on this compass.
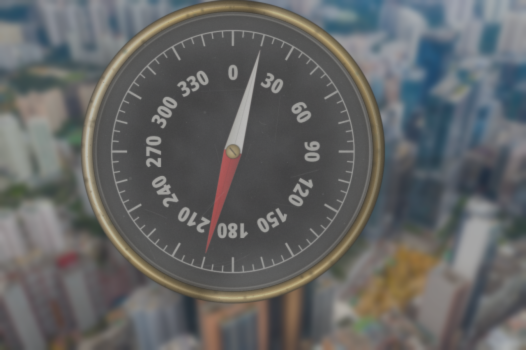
195 °
